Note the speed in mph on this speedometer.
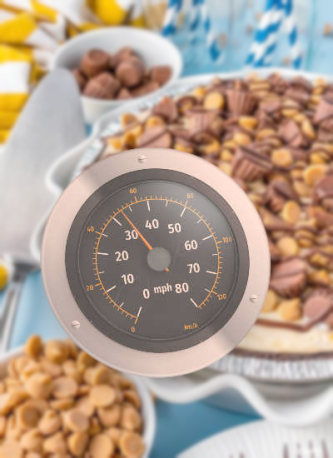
32.5 mph
